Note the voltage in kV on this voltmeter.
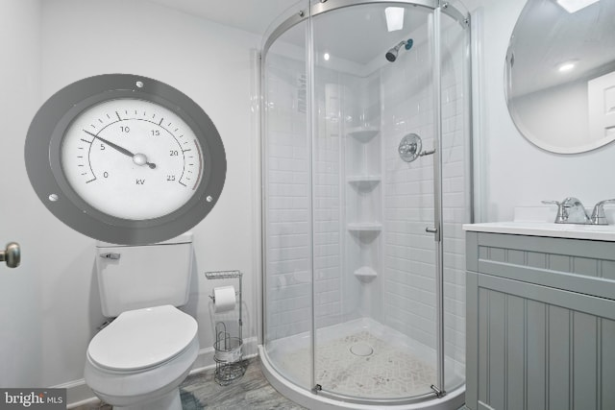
6 kV
